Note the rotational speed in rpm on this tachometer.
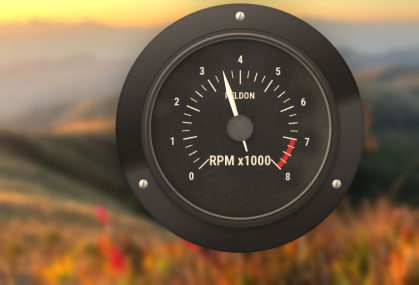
3500 rpm
